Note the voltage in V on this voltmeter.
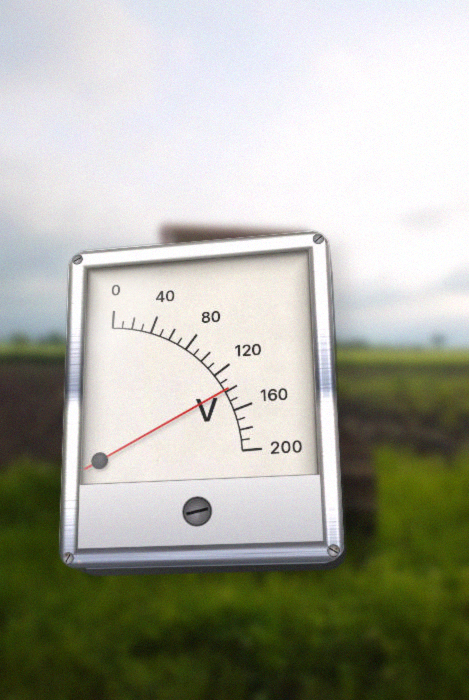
140 V
